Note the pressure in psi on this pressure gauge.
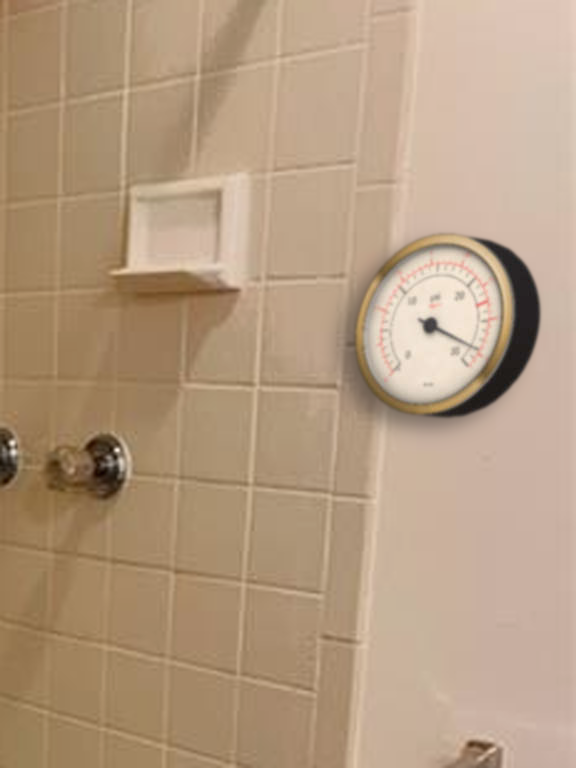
28 psi
